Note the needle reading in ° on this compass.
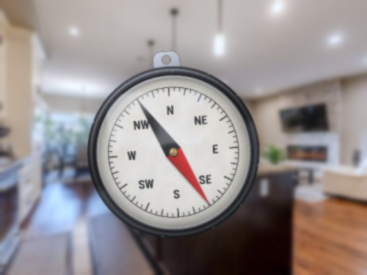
150 °
